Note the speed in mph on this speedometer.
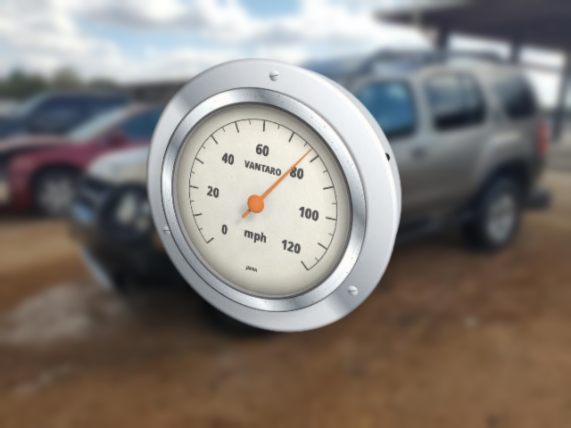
77.5 mph
